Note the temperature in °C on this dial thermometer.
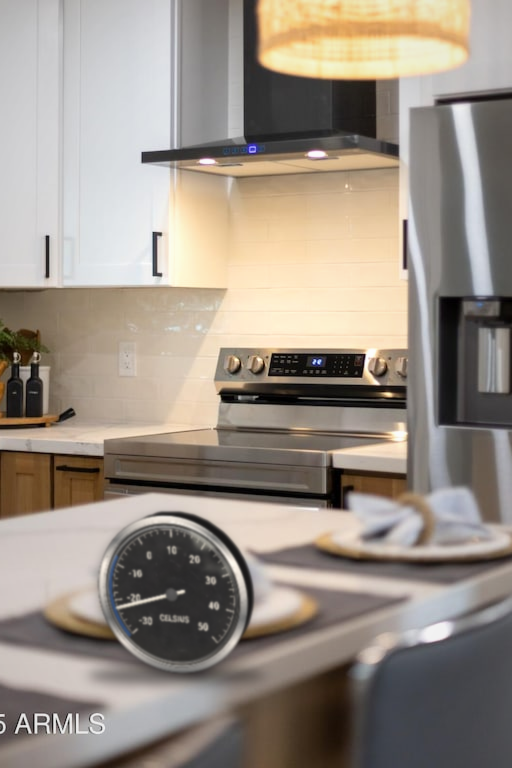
-22 °C
